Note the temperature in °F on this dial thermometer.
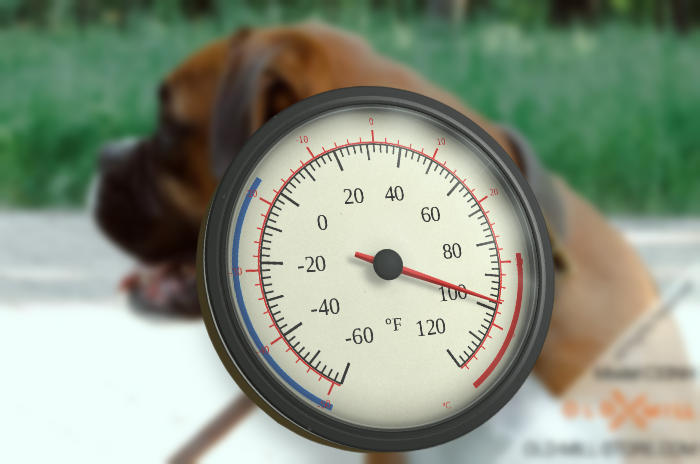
98 °F
